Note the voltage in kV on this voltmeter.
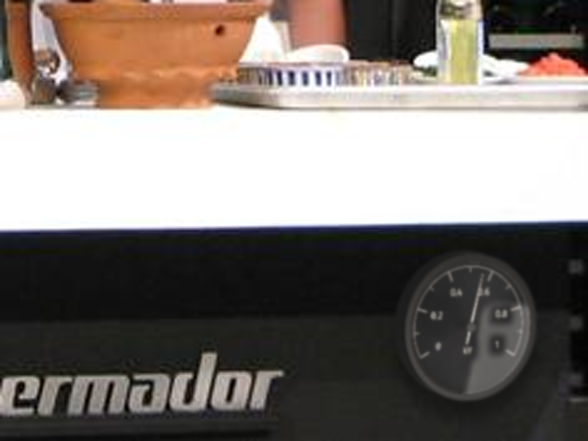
0.55 kV
